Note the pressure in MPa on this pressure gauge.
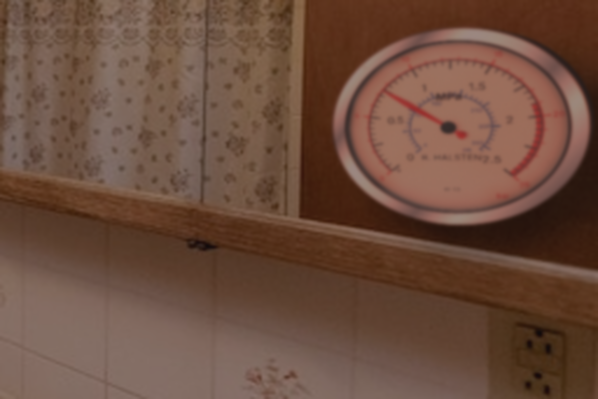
0.75 MPa
